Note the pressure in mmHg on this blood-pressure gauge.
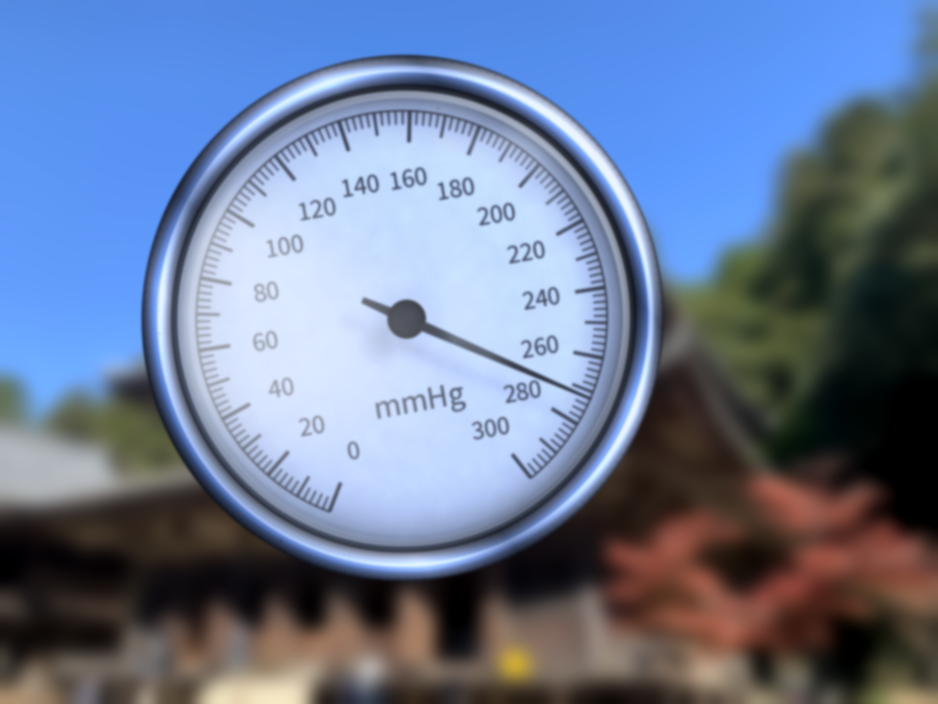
272 mmHg
